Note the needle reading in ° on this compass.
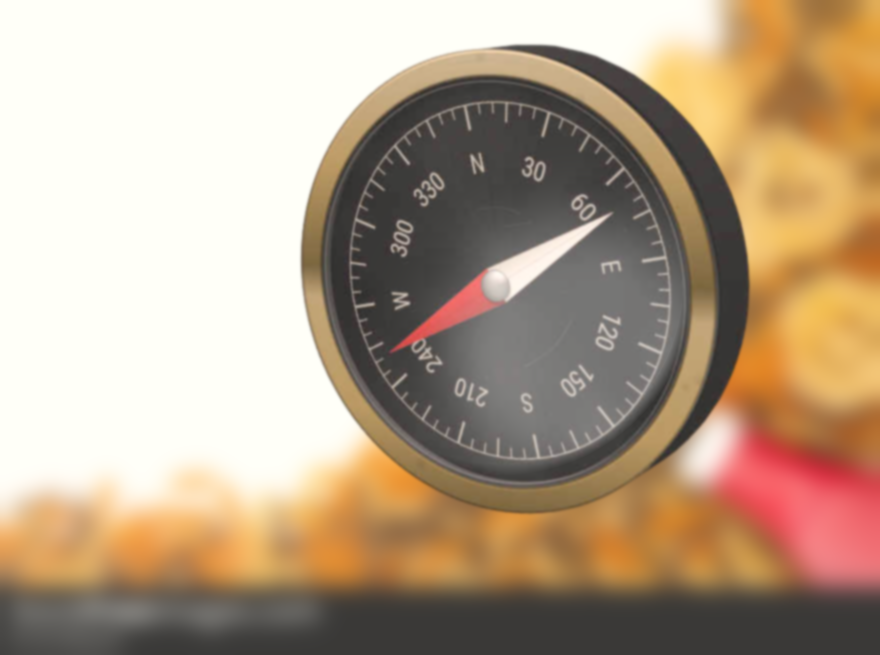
250 °
